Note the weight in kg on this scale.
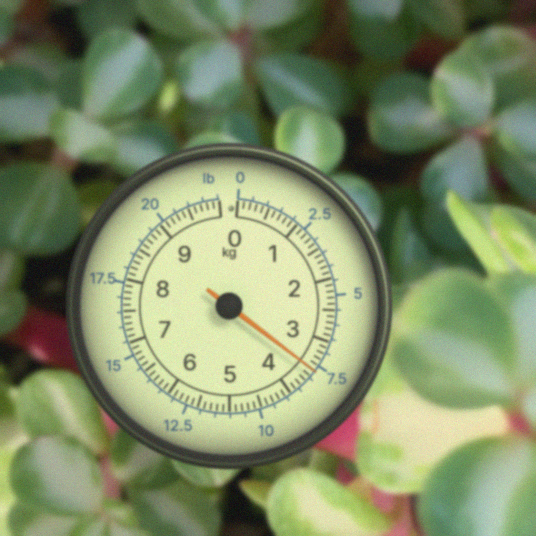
3.5 kg
